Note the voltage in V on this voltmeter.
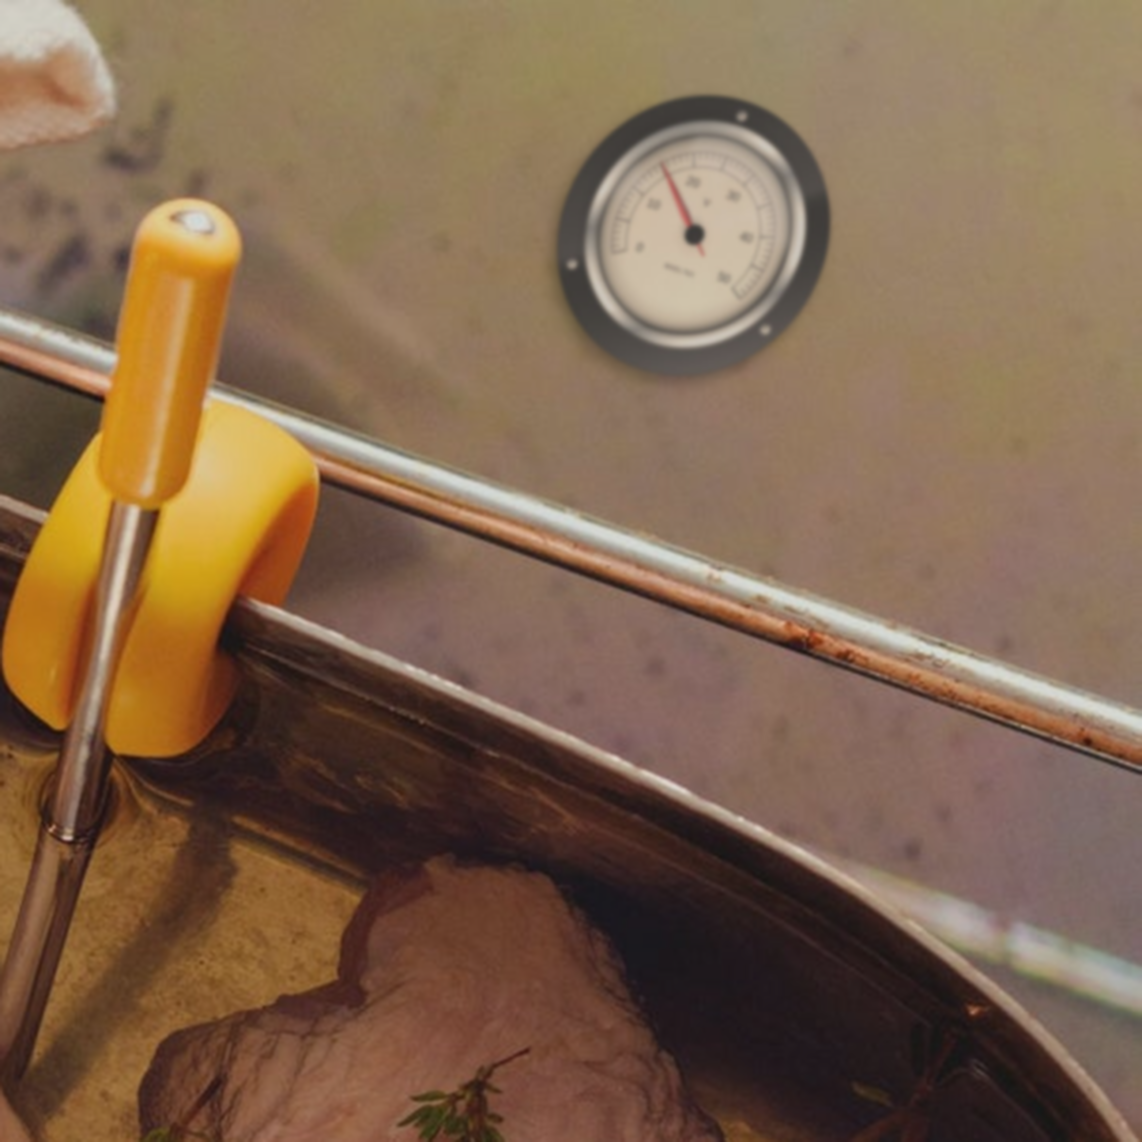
15 V
